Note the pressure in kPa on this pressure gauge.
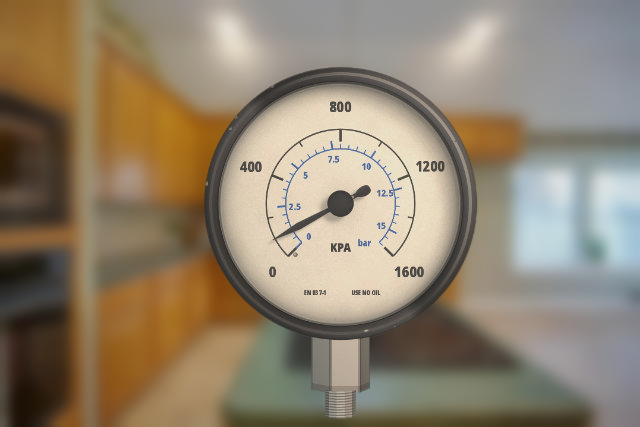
100 kPa
